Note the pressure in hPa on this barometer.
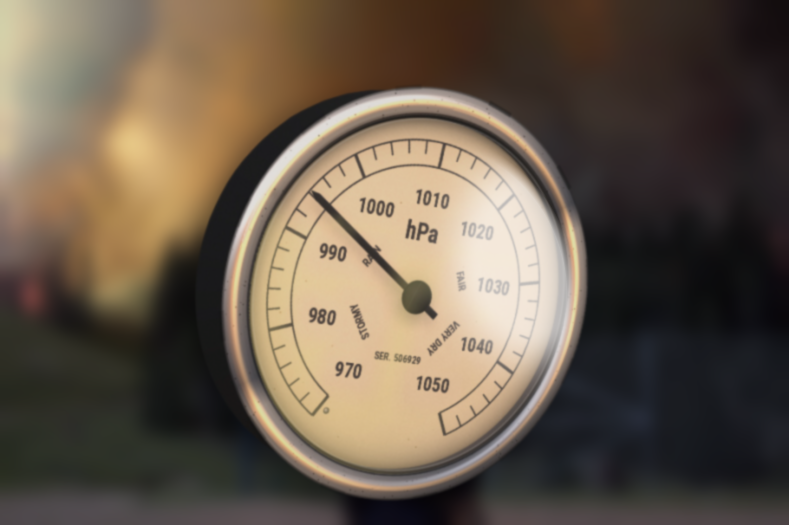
994 hPa
